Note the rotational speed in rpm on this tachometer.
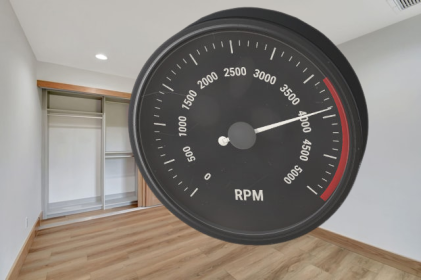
3900 rpm
